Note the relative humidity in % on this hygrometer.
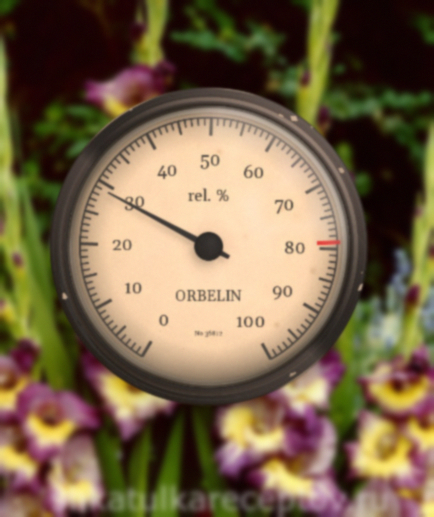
29 %
